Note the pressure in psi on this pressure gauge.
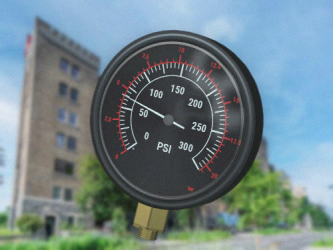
65 psi
